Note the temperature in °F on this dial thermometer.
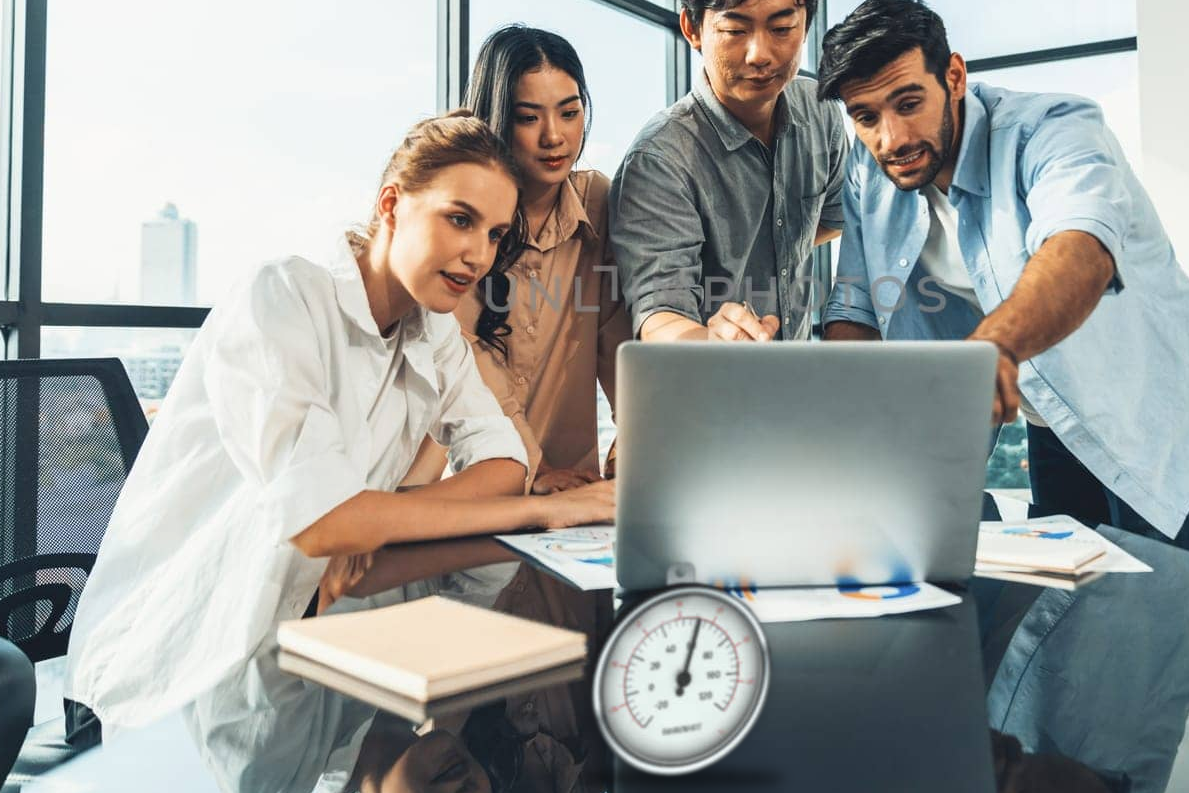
60 °F
